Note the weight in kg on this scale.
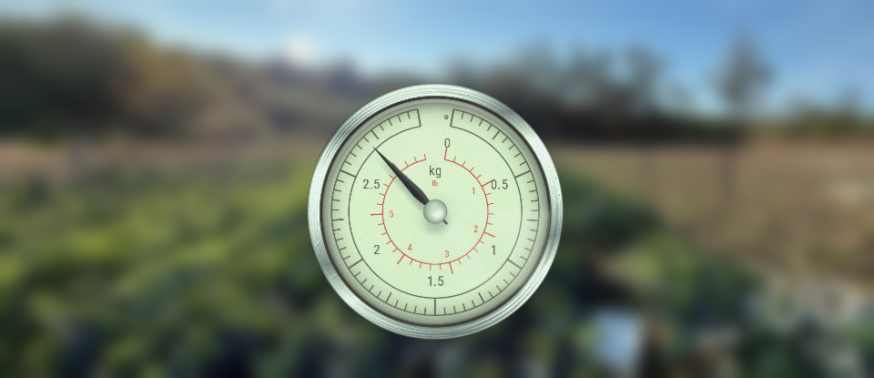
2.7 kg
